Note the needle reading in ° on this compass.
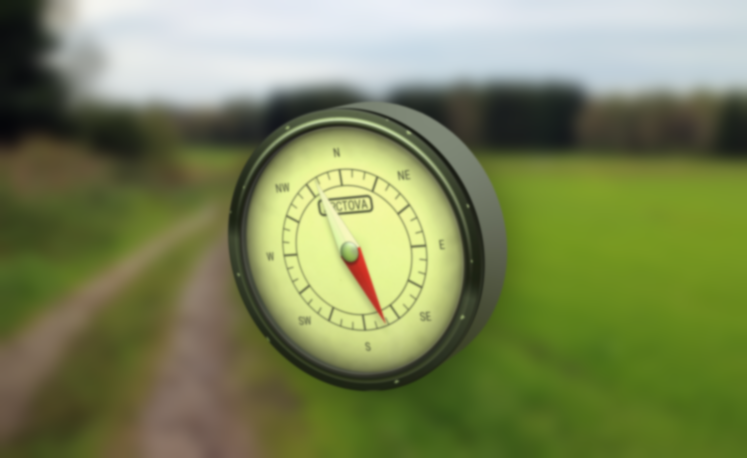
160 °
